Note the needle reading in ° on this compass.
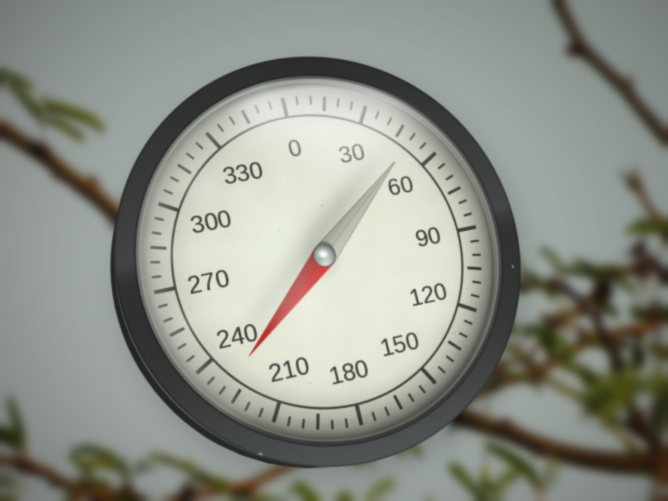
230 °
